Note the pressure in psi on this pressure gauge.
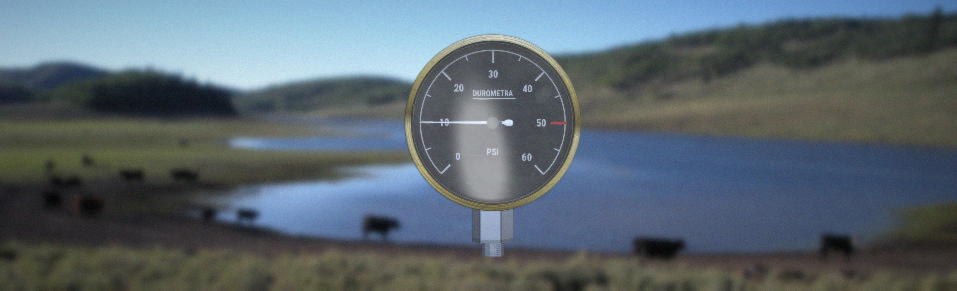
10 psi
